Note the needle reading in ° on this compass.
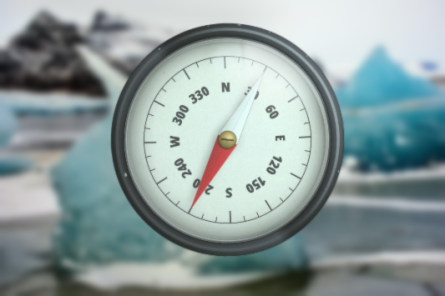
210 °
